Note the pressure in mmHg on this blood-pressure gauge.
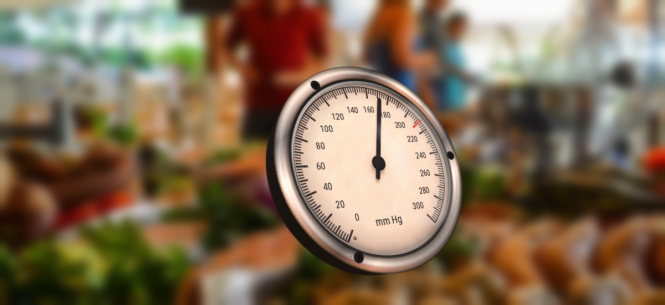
170 mmHg
